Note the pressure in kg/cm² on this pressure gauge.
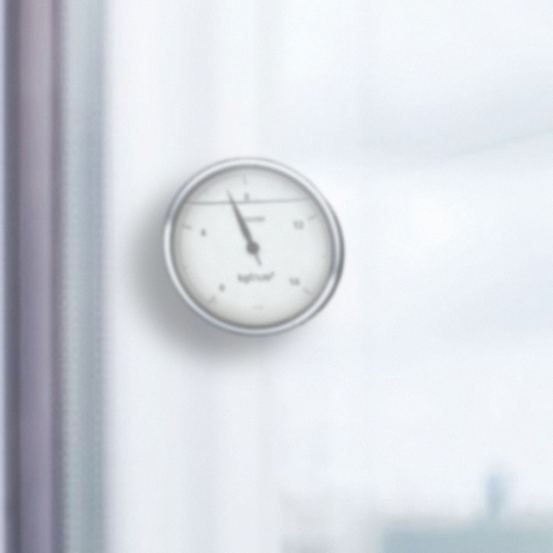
7 kg/cm²
